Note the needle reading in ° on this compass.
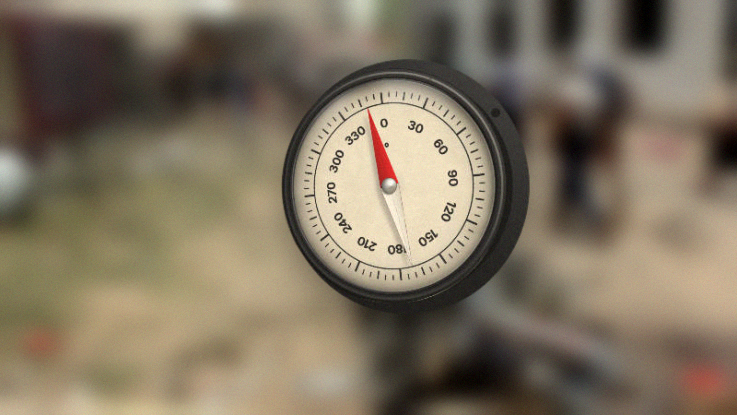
350 °
